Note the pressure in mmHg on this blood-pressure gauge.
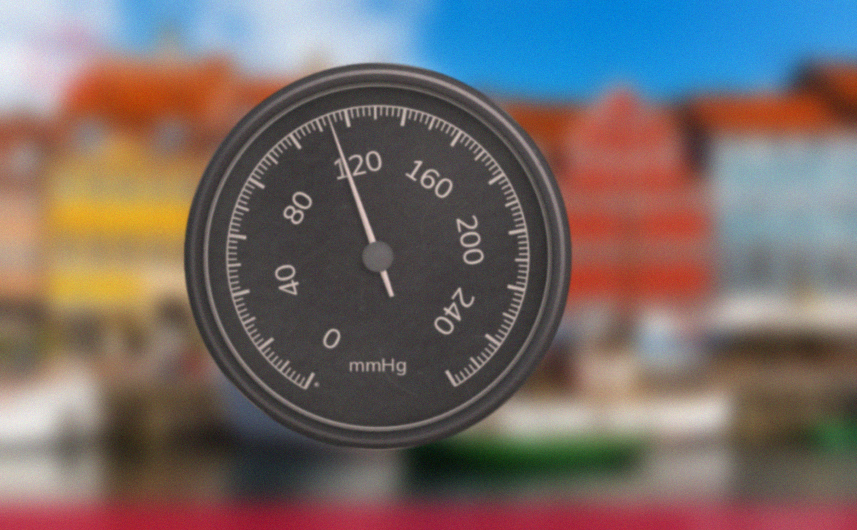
114 mmHg
